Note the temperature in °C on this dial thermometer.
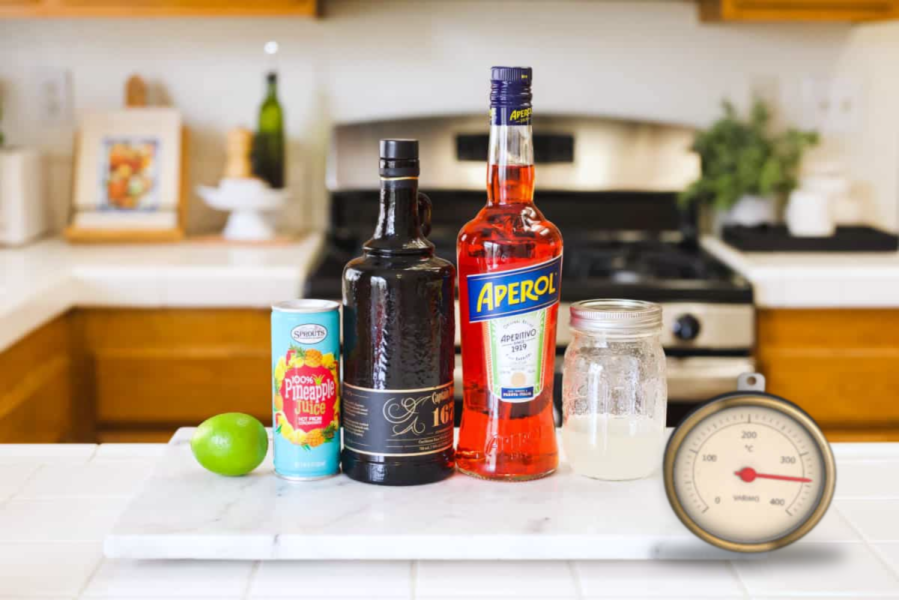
340 °C
